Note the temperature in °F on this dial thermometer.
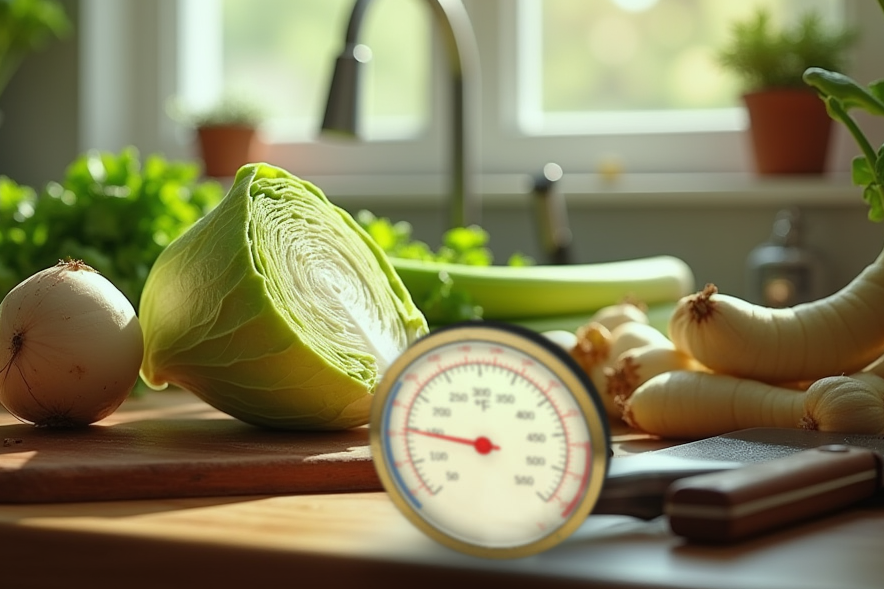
150 °F
